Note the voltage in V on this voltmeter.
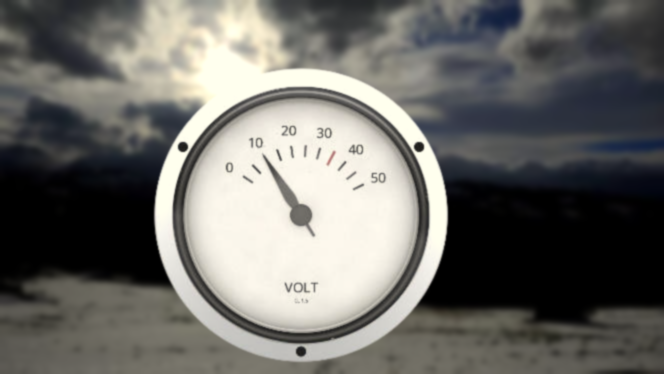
10 V
